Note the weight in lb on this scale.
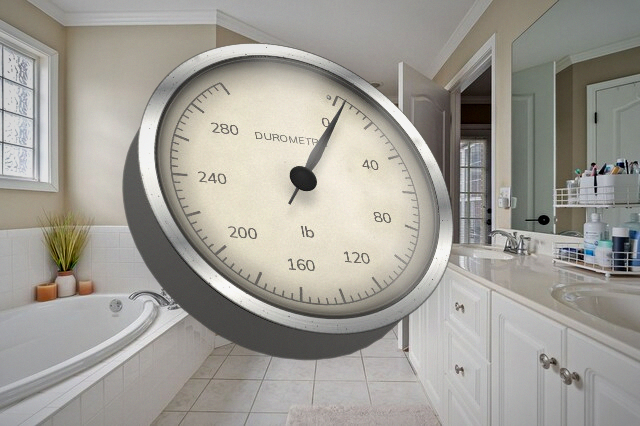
4 lb
